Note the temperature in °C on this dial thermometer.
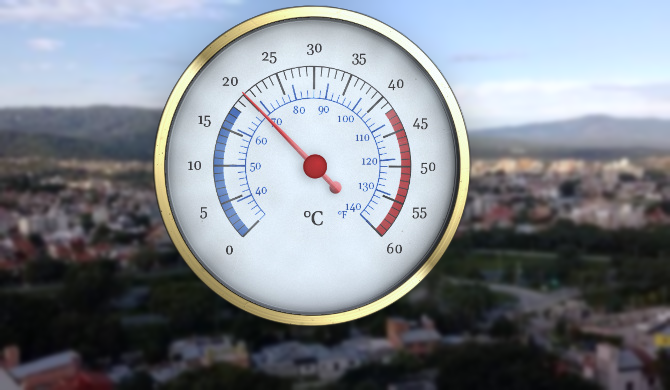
20 °C
